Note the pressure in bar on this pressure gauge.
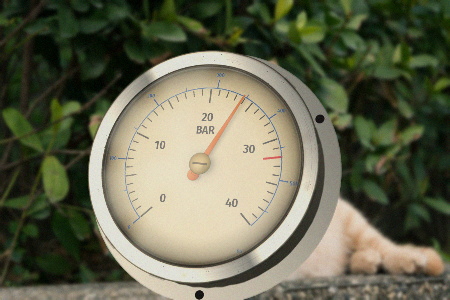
24 bar
